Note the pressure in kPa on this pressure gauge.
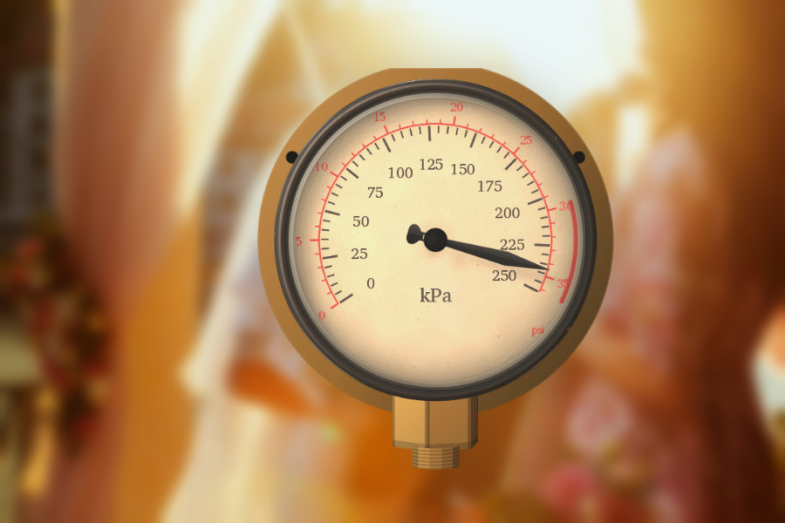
237.5 kPa
